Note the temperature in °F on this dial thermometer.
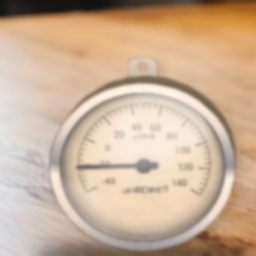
-20 °F
